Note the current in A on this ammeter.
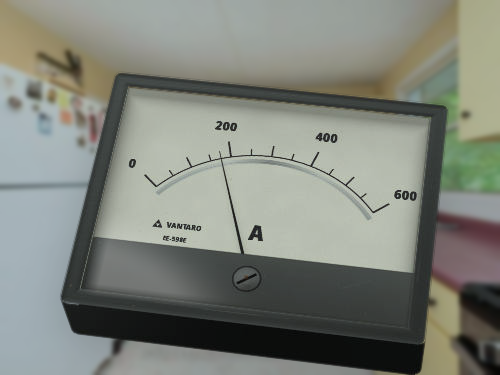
175 A
